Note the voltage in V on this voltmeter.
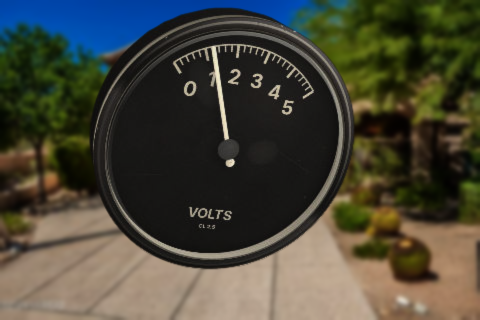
1.2 V
